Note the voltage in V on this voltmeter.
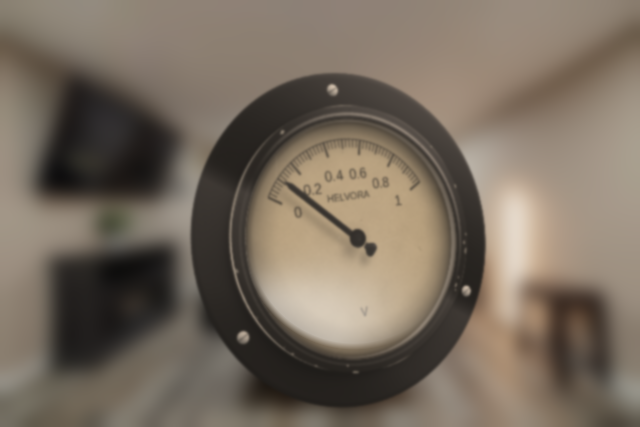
0.1 V
